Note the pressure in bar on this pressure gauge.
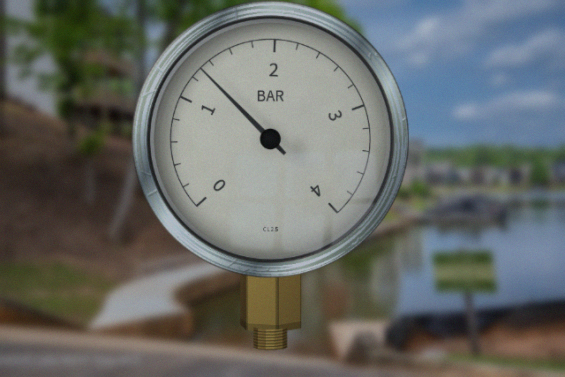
1.3 bar
